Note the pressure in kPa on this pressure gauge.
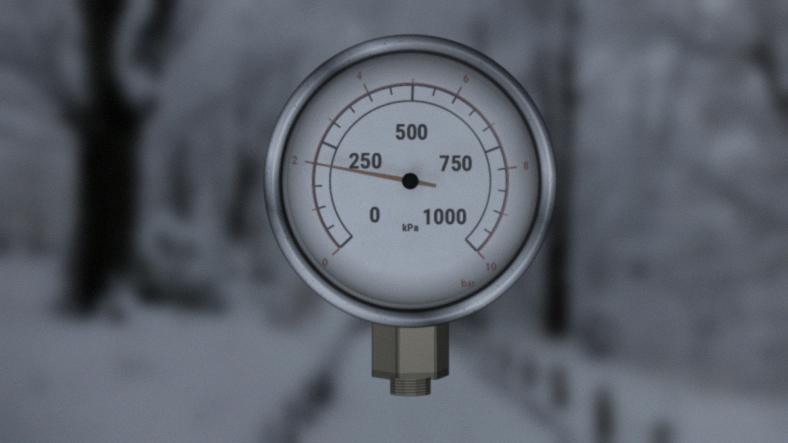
200 kPa
